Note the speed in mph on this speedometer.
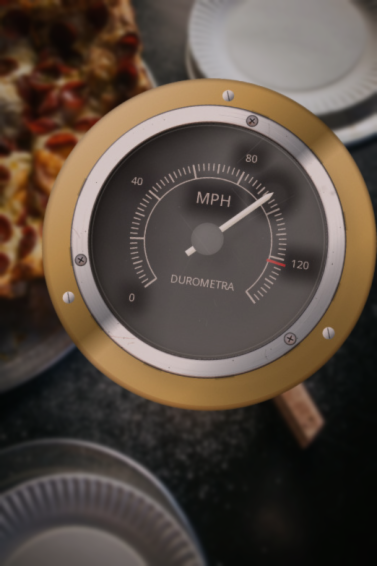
94 mph
